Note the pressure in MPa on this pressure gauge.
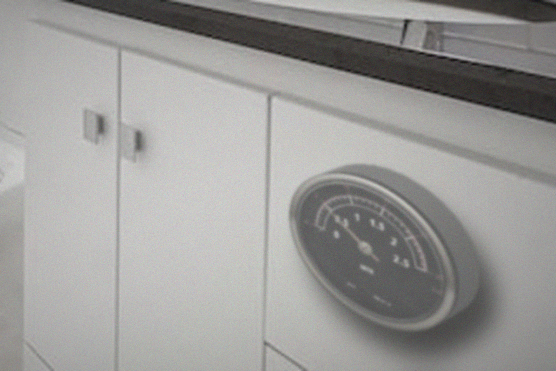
0.5 MPa
